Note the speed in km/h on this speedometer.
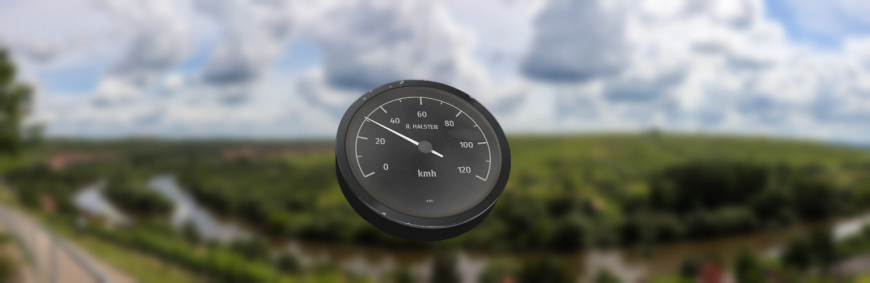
30 km/h
